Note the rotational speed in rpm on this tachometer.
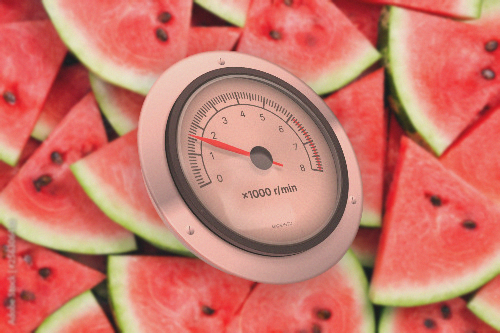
1500 rpm
